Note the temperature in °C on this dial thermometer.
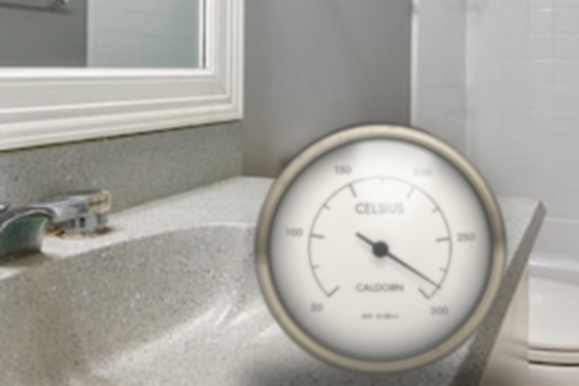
287.5 °C
